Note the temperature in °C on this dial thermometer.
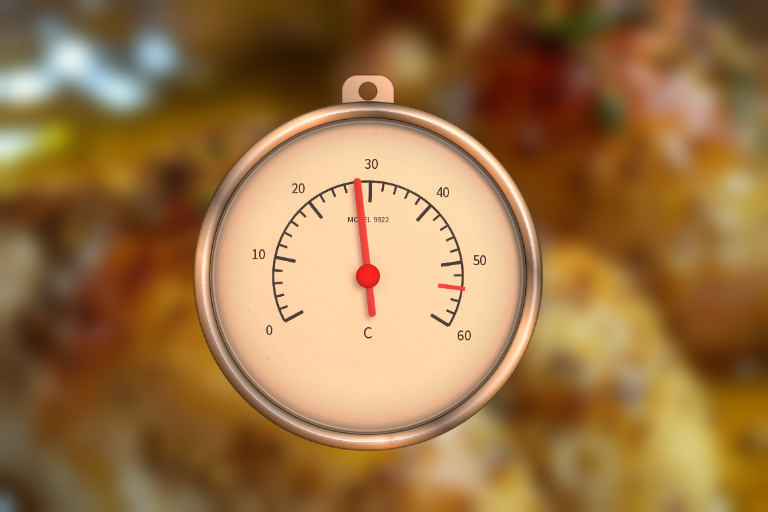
28 °C
